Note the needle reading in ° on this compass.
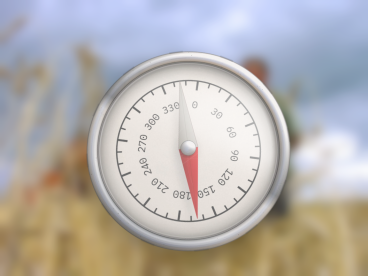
165 °
